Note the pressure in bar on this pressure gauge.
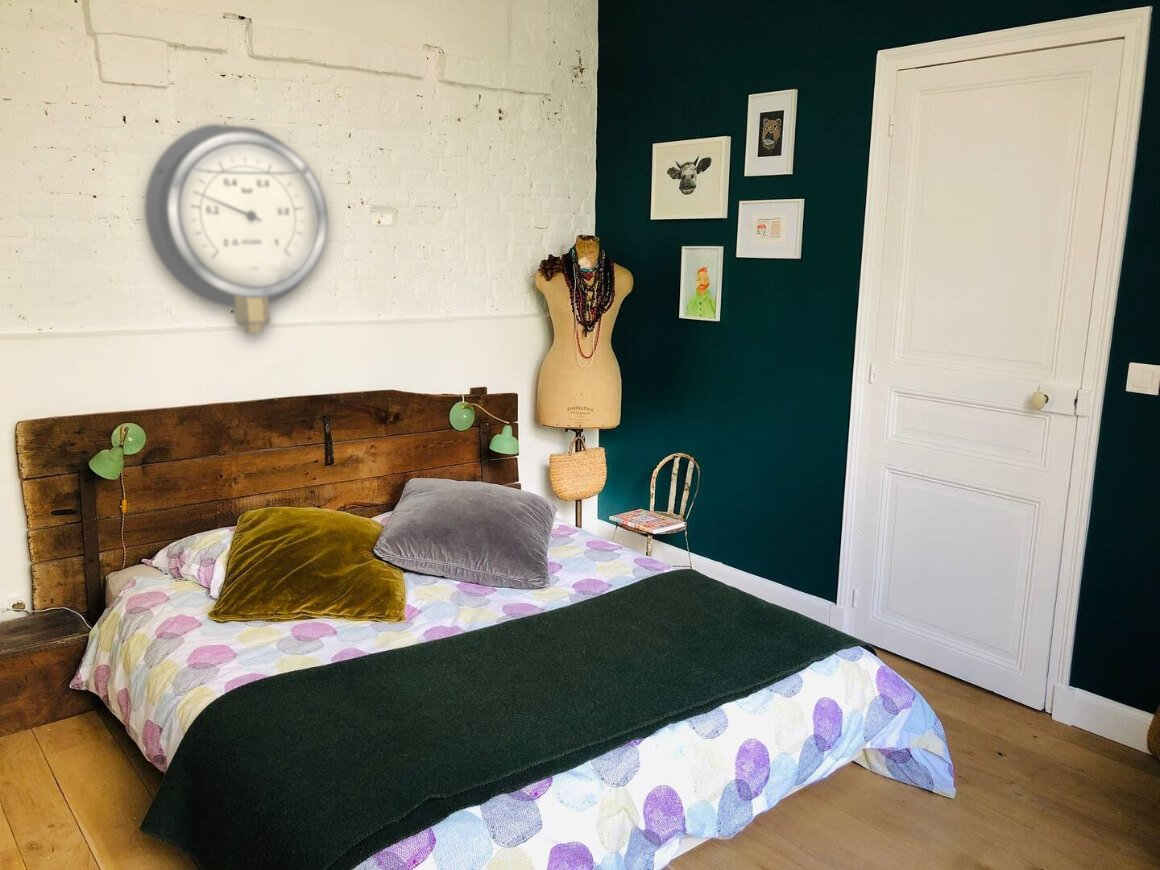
0.25 bar
